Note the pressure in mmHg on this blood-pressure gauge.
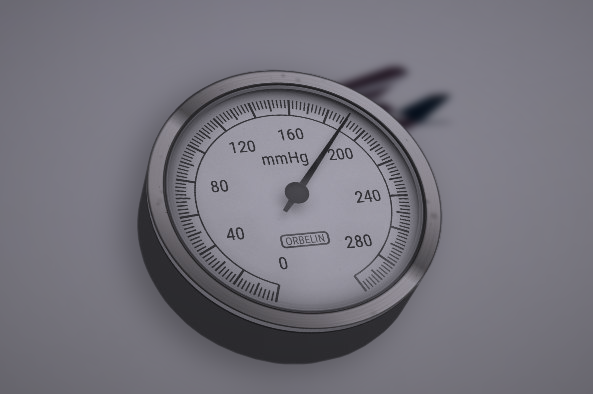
190 mmHg
